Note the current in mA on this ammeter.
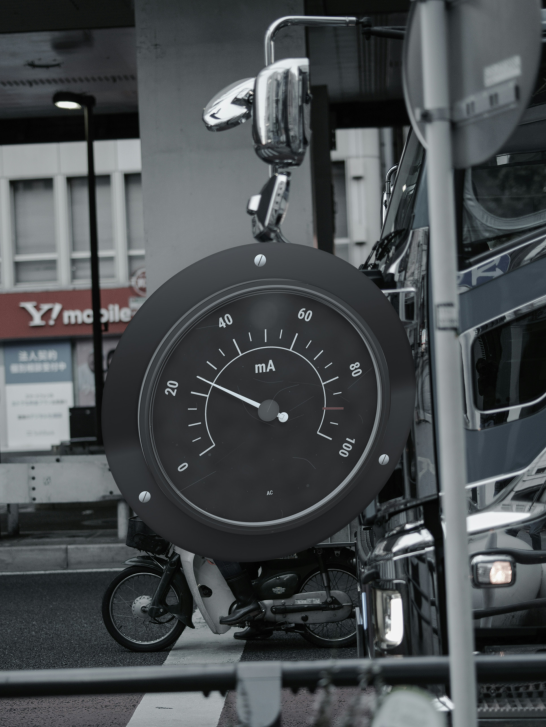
25 mA
